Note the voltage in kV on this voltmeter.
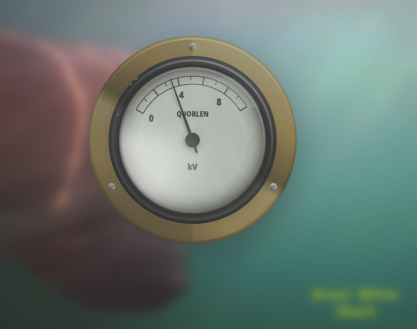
3.5 kV
